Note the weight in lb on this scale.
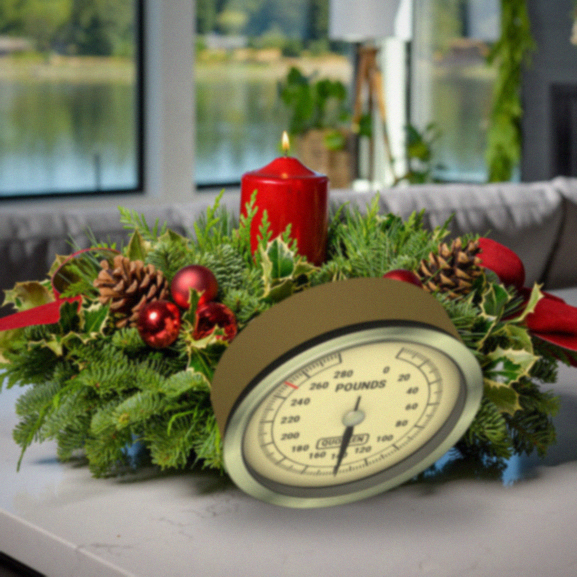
140 lb
